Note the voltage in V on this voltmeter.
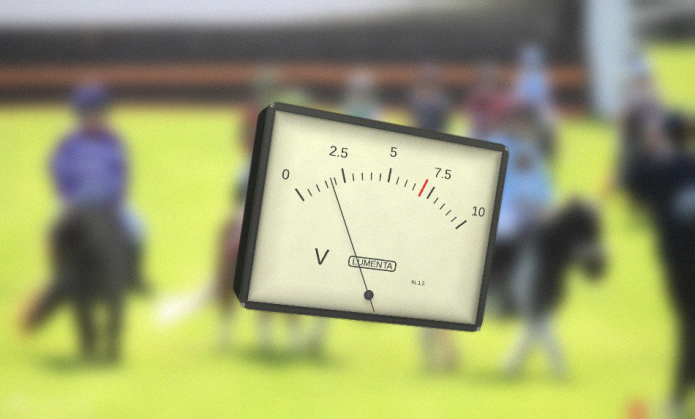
1.75 V
